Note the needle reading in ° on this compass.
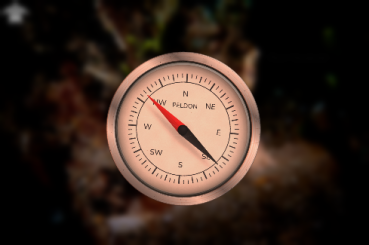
310 °
